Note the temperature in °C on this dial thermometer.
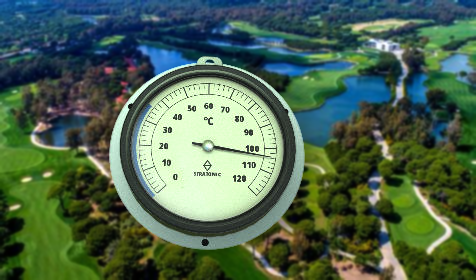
104 °C
